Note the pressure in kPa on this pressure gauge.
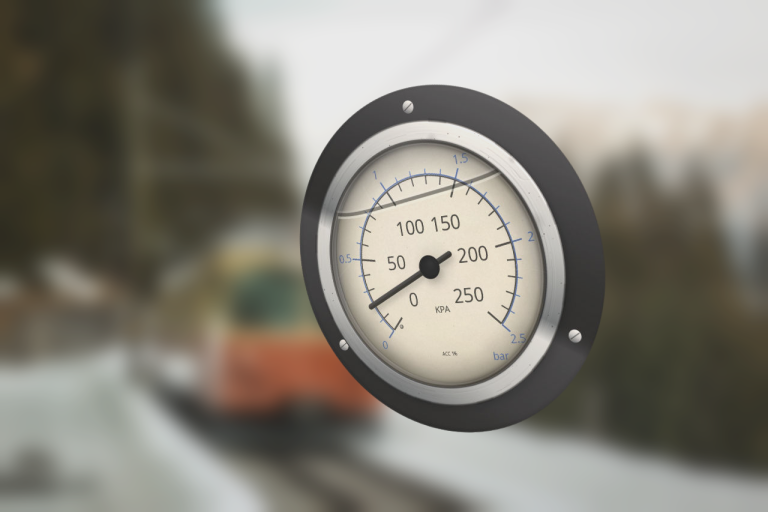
20 kPa
